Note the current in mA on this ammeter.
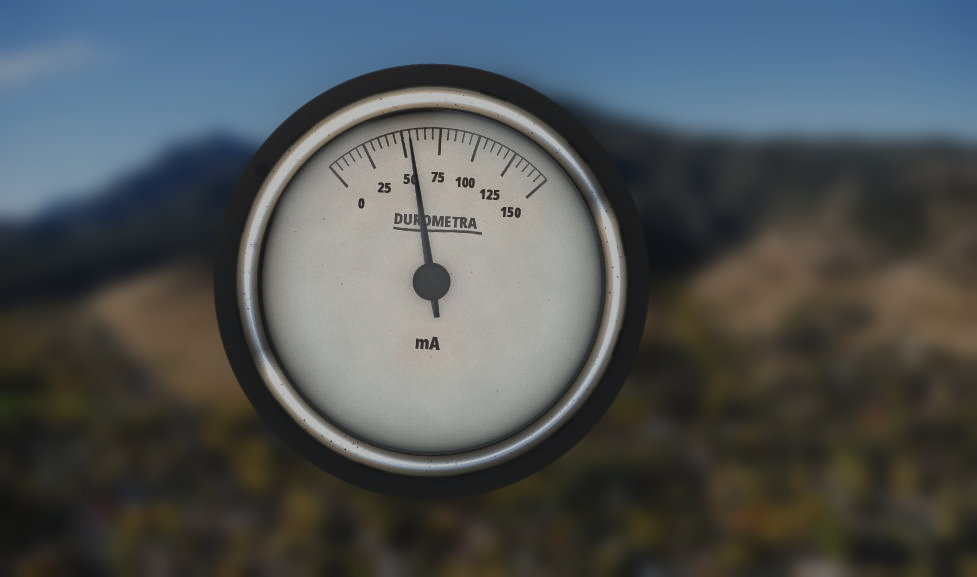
55 mA
